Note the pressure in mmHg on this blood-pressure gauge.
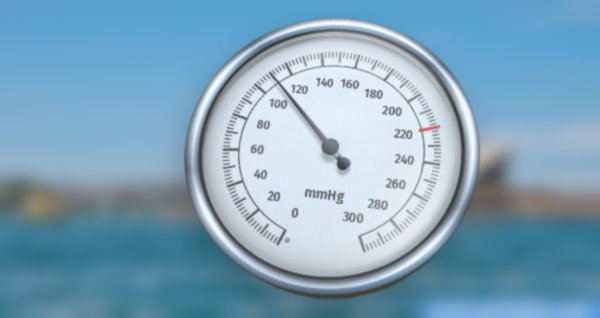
110 mmHg
